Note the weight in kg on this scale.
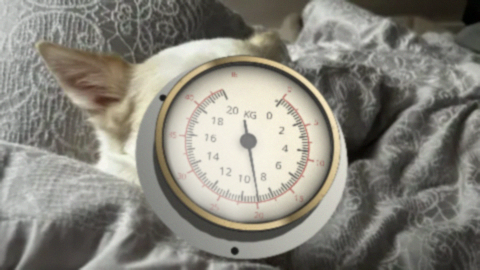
9 kg
